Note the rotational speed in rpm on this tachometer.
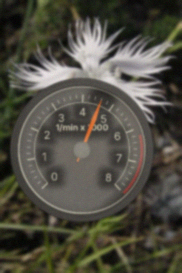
4600 rpm
